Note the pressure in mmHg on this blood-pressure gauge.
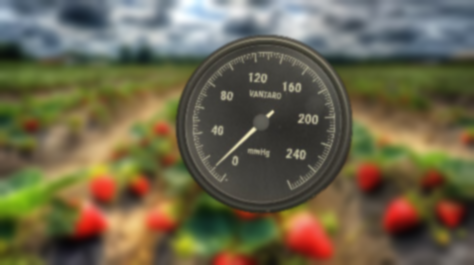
10 mmHg
